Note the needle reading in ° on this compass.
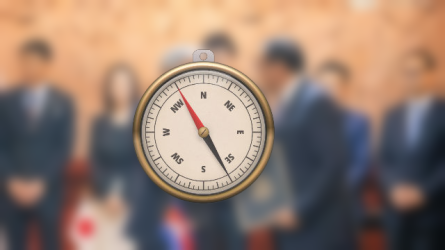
330 °
